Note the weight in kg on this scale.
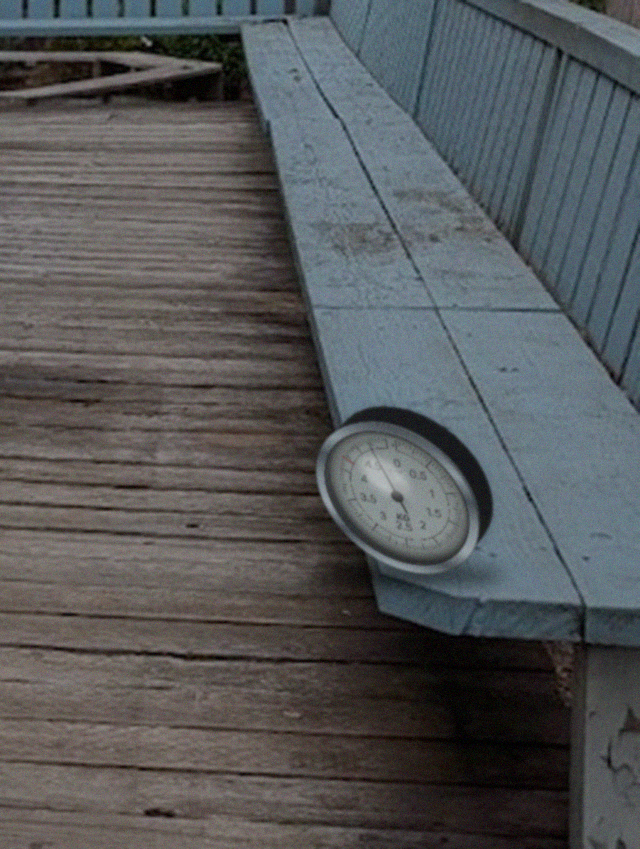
4.75 kg
